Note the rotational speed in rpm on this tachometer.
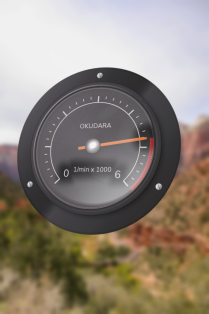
4800 rpm
